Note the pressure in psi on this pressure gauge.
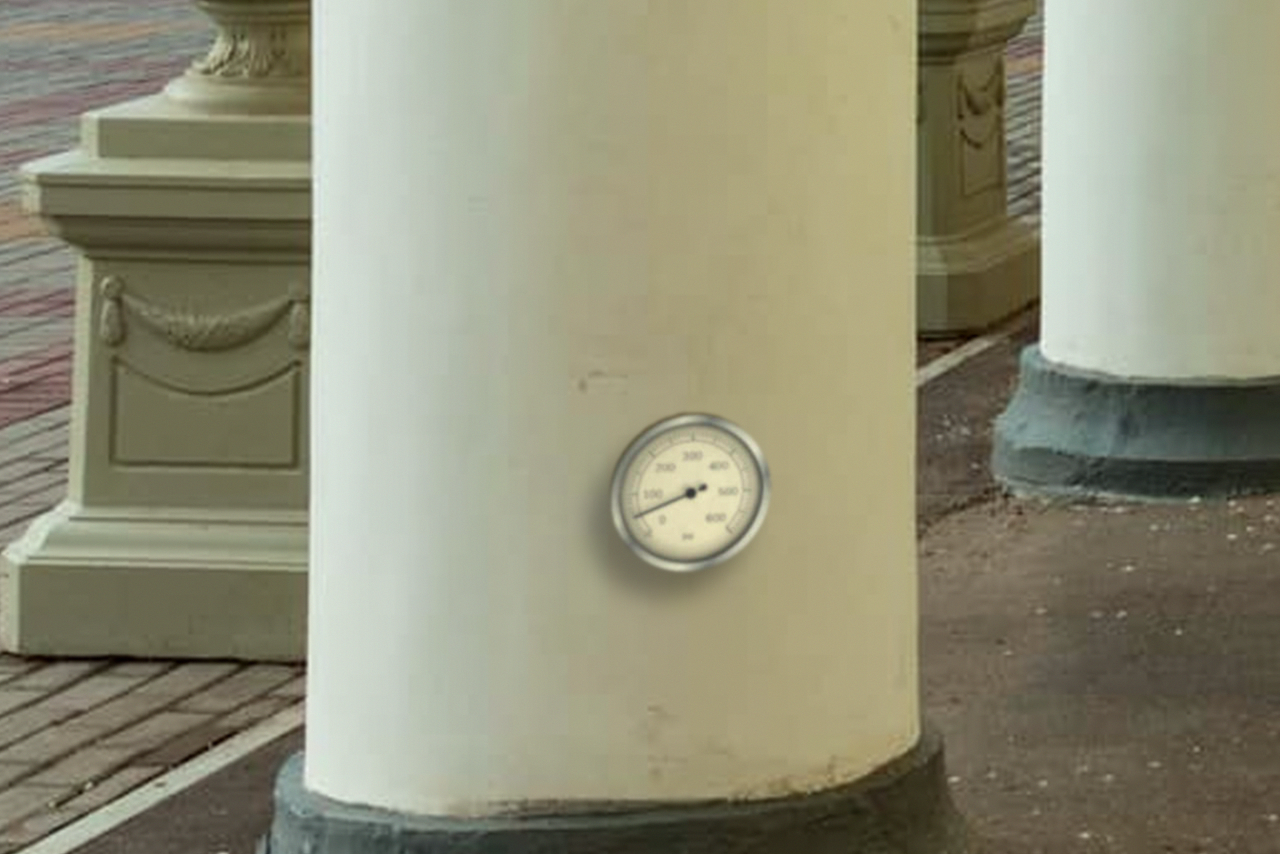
50 psi
